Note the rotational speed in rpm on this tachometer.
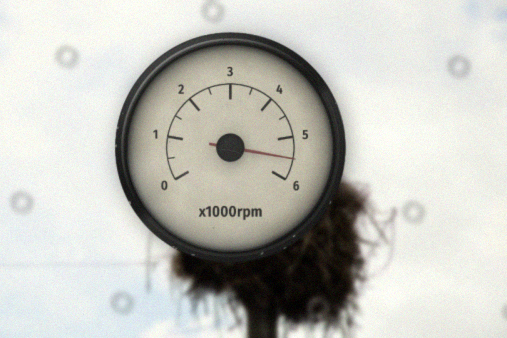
5500 rpm
